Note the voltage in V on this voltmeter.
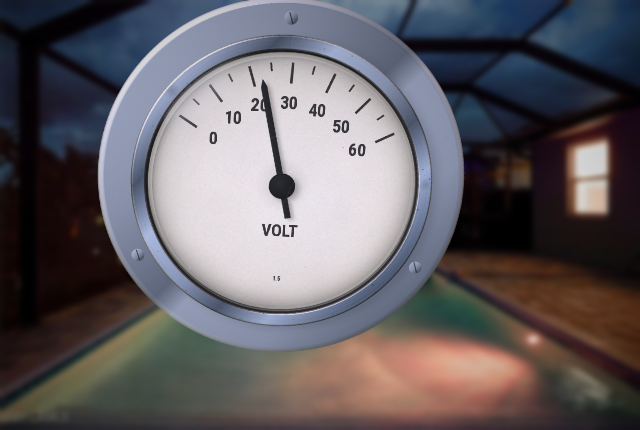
22.5 V
